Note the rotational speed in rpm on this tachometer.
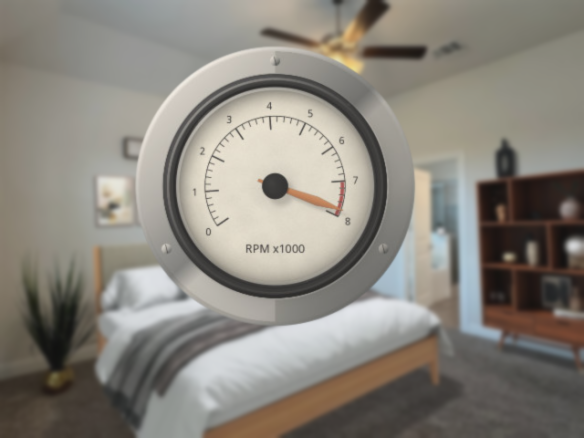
7800 rpm
